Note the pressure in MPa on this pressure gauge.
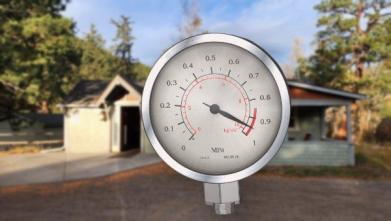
0.95 MPa
